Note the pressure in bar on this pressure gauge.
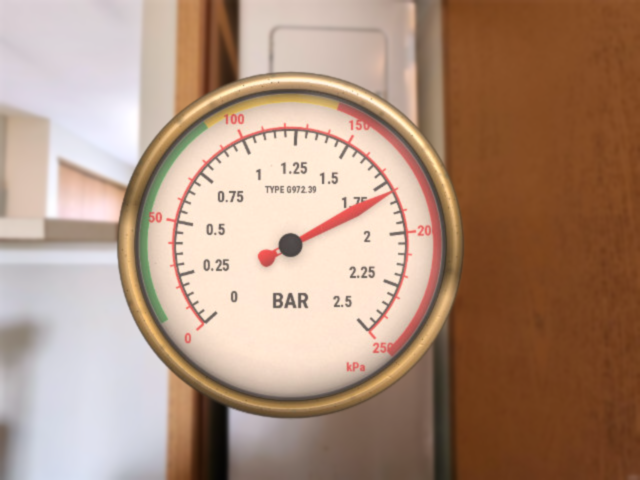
1.8 bar
